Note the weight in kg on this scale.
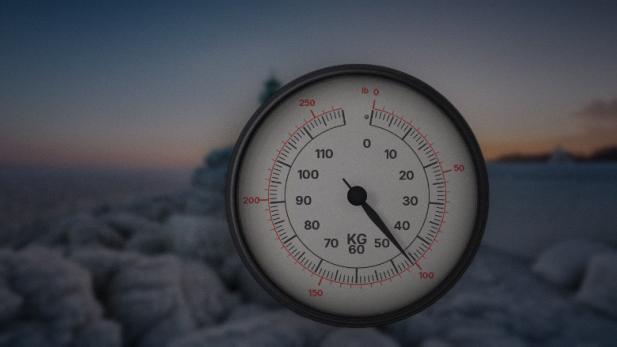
46 kg
